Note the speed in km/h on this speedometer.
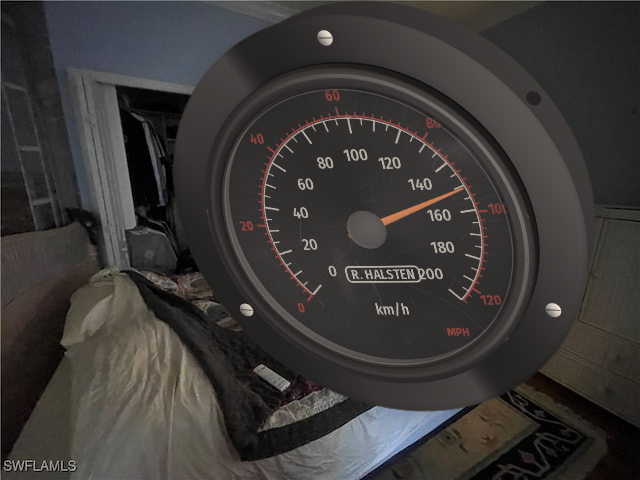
150 km/h
